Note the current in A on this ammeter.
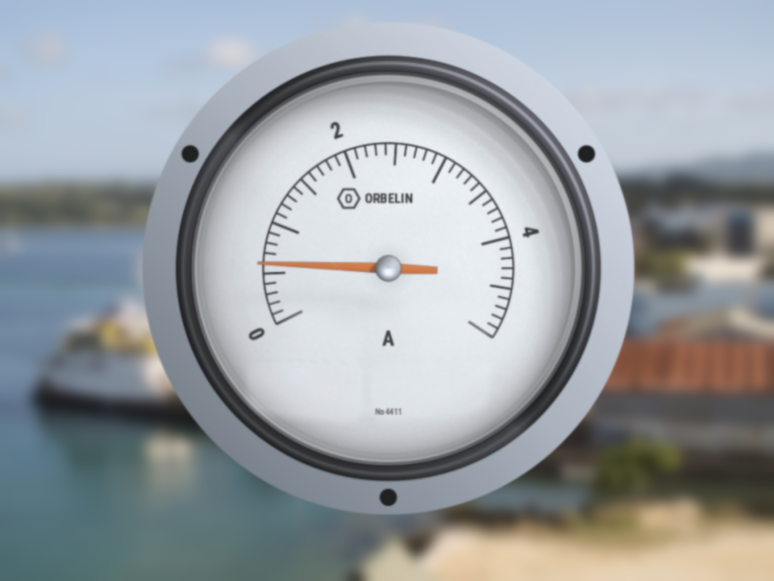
0.6 A
